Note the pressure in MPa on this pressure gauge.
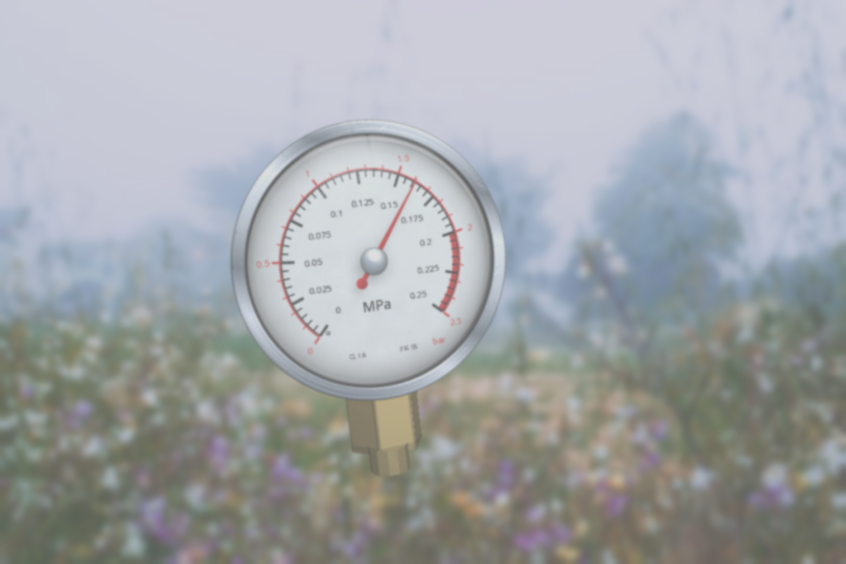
0.16 MPa
